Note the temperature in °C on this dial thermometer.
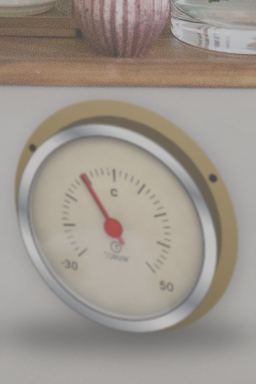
0 °C
